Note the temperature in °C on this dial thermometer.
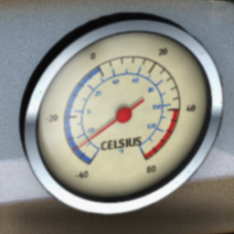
-32 °C
